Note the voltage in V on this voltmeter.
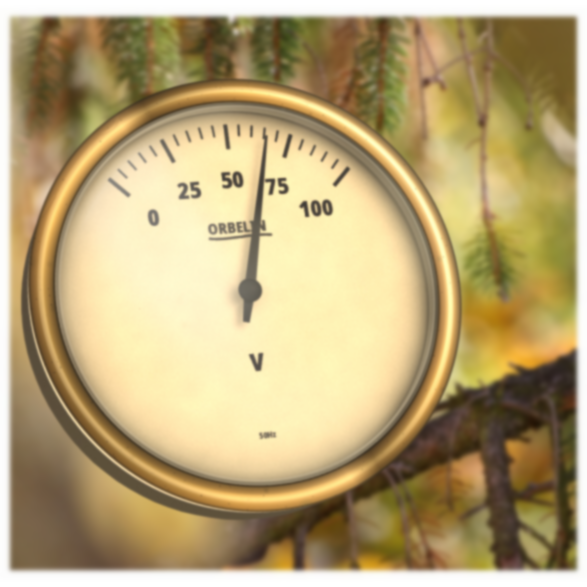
65 V
